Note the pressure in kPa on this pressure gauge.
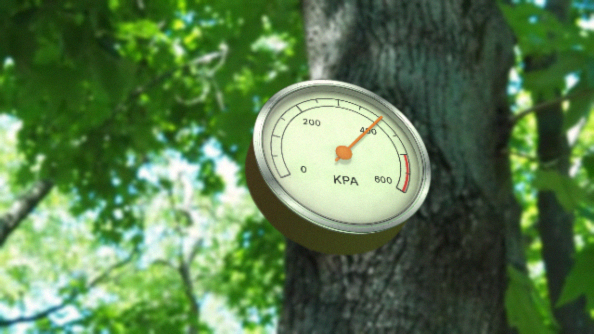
400 kPa
